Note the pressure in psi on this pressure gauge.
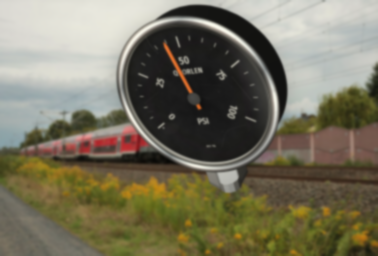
45 psi
